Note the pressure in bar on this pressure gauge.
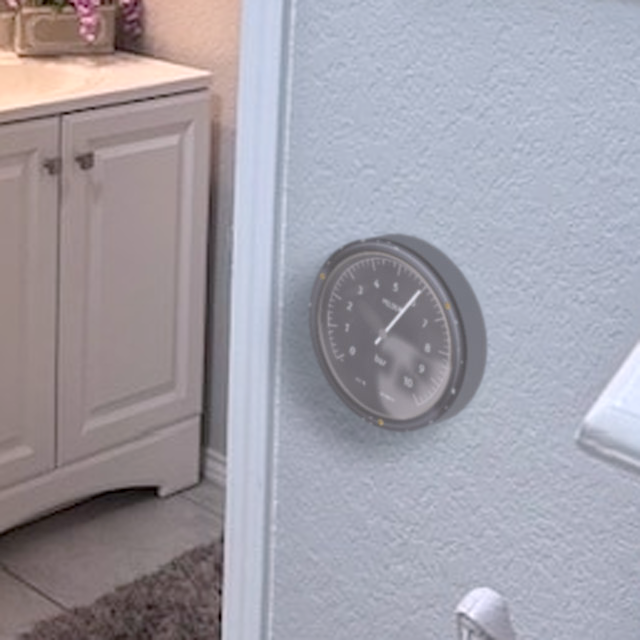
6 bar
